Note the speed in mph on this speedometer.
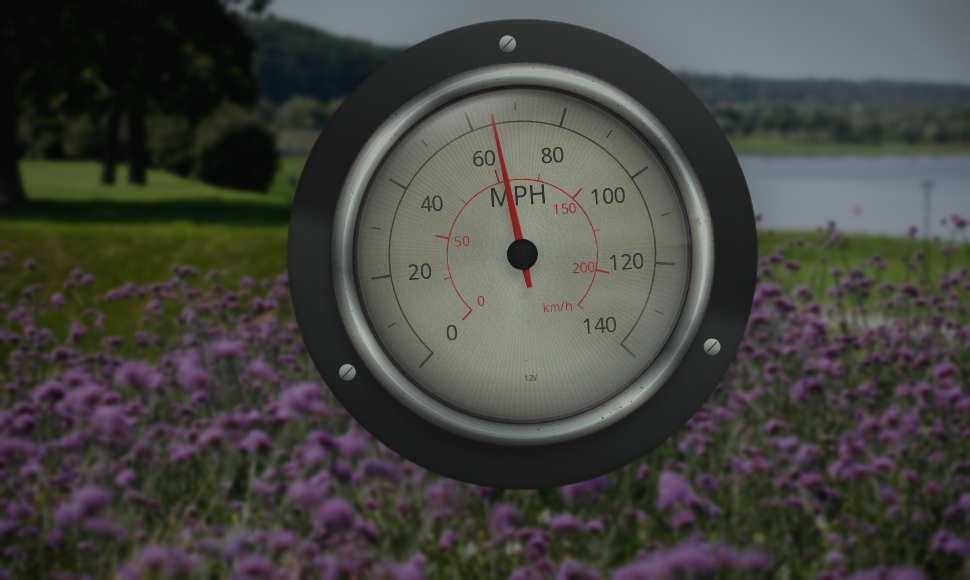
65 mph
